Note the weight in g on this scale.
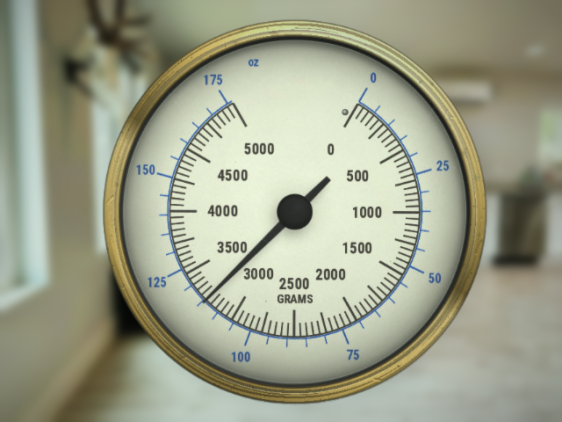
3250 g
